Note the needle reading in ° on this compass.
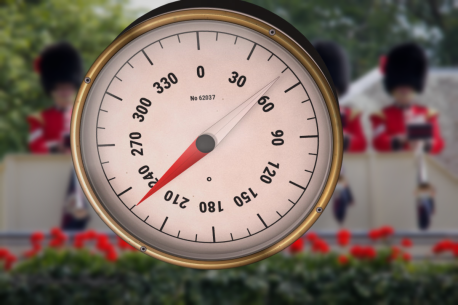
230 °
